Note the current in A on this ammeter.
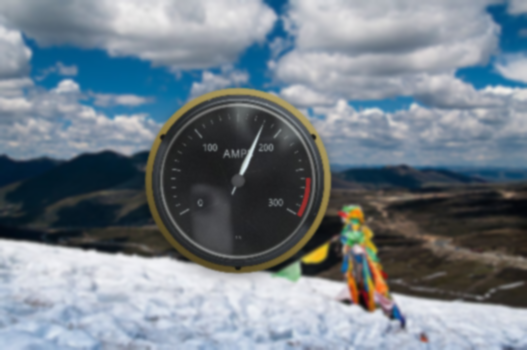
180 A
